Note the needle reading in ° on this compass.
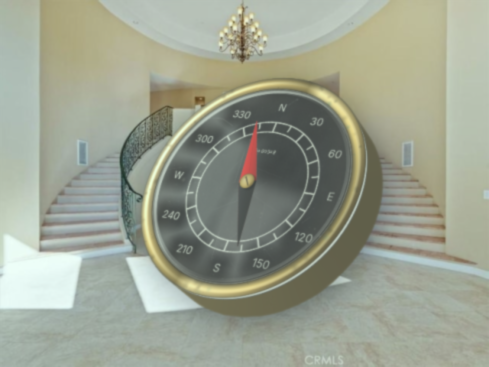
345 °
